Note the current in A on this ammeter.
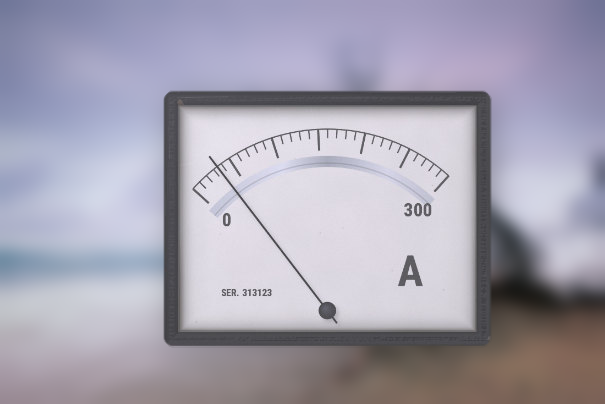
35 A
